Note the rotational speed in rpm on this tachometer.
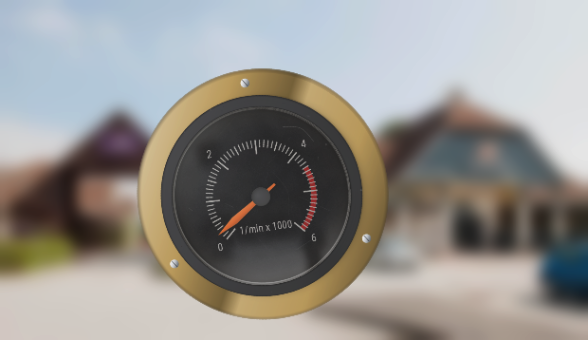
200 rpm
